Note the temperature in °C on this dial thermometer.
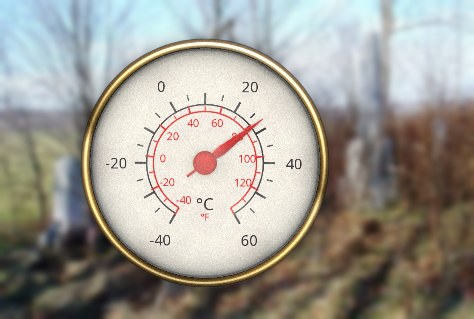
27.5 °C
